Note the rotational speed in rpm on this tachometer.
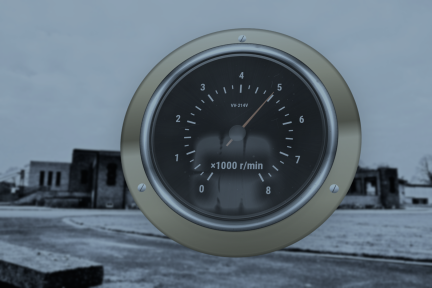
5000 rpm
